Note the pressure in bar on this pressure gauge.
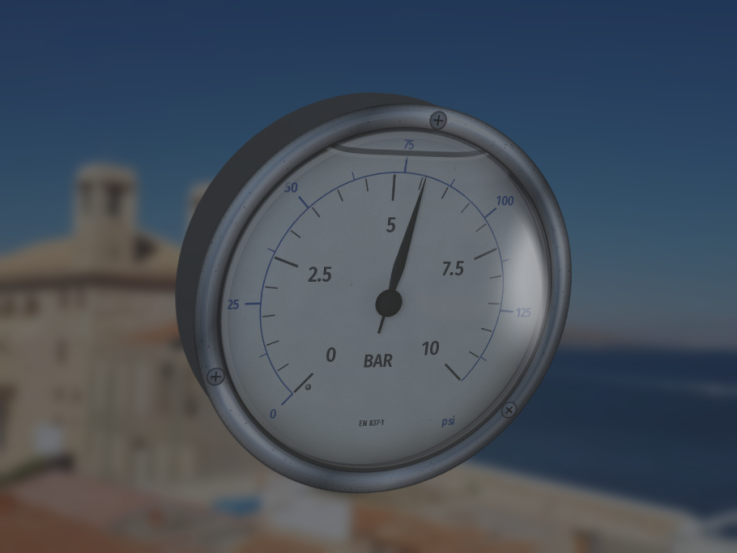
5.5 bar
